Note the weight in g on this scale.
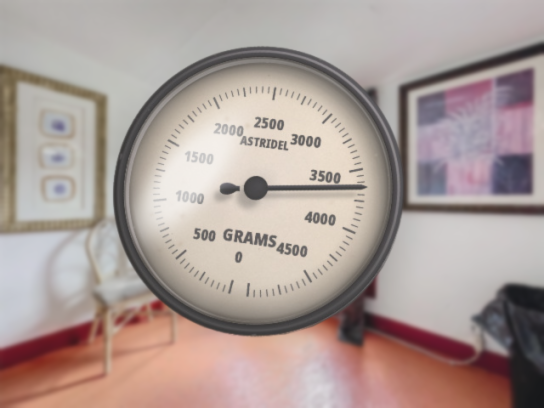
3650 g
